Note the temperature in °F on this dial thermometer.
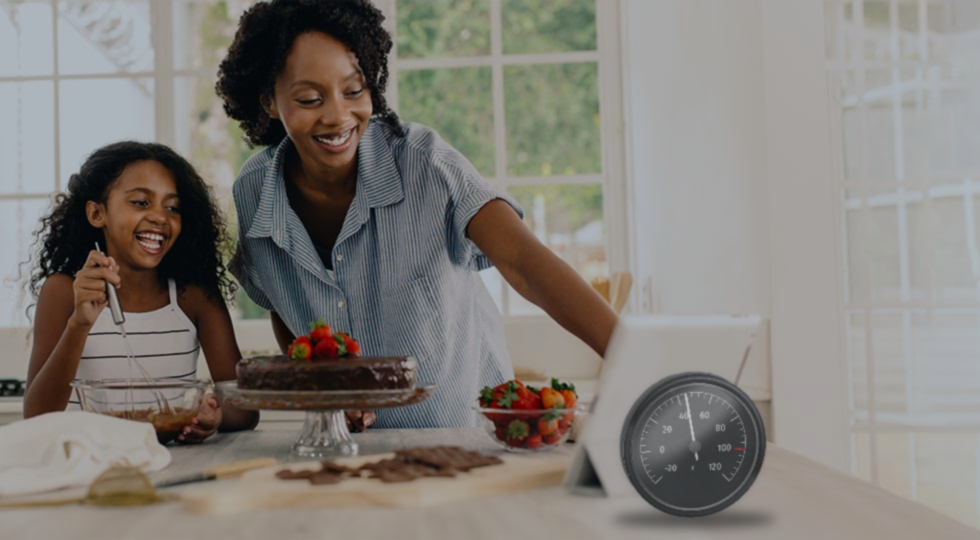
44 °F
